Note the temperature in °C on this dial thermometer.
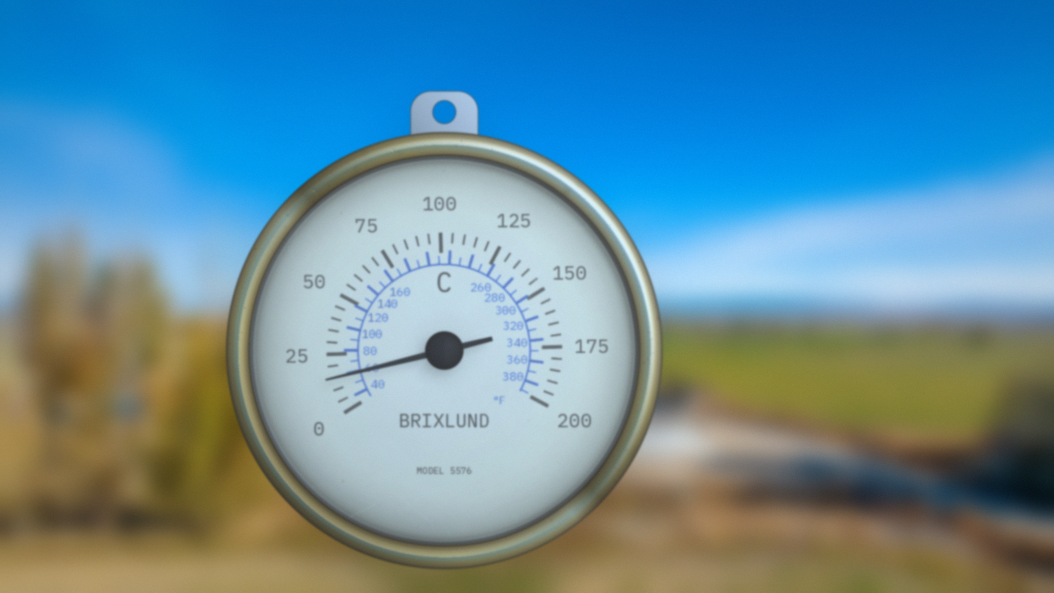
15 °C
